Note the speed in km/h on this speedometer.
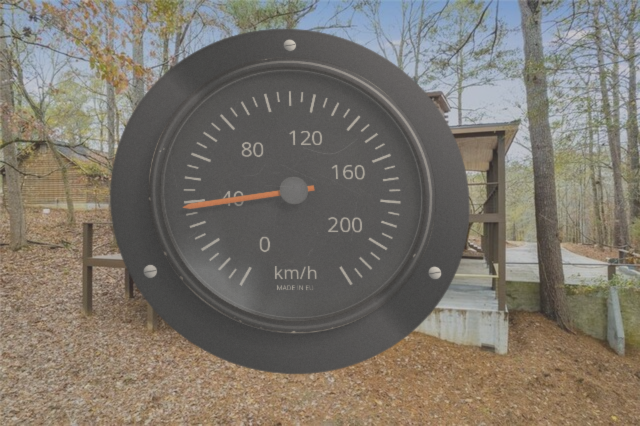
37.5 km/h
